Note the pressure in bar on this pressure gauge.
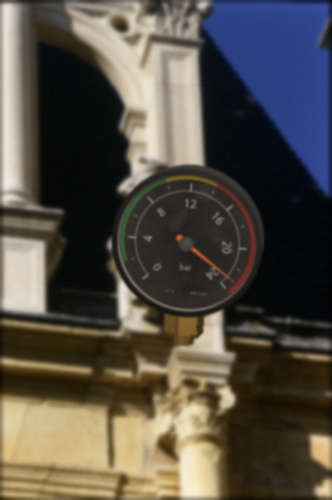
23 bar
